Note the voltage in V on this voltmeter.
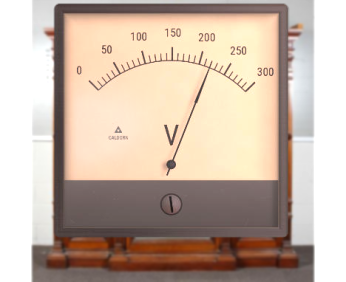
220 V
